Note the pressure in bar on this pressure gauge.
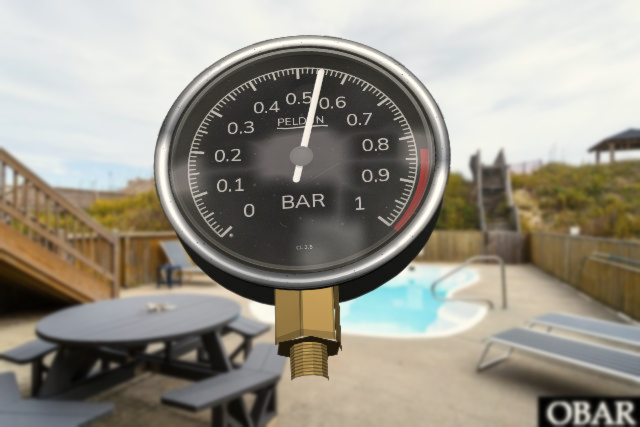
0.55 bar
